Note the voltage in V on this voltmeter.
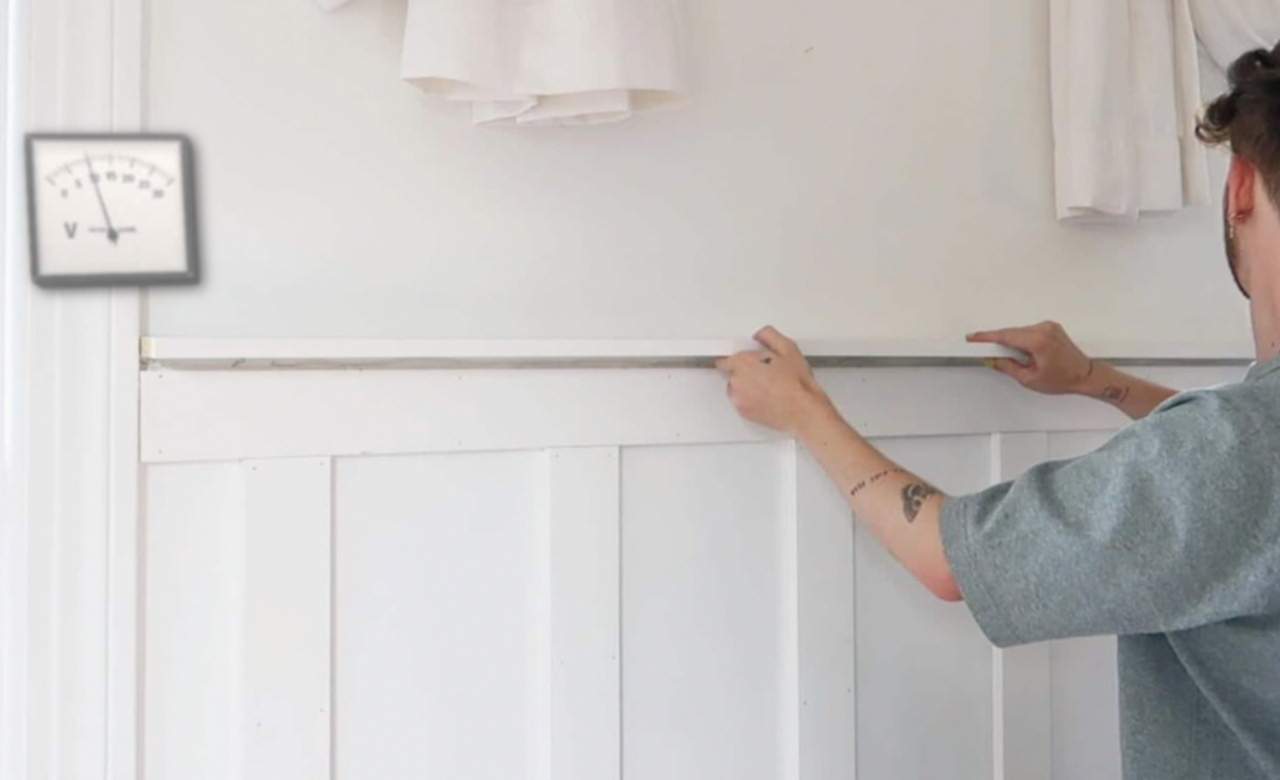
10 V
